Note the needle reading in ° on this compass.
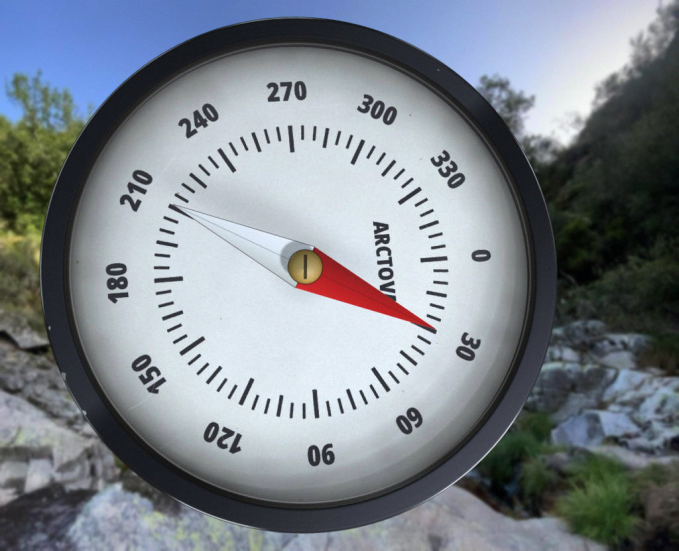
30 °
